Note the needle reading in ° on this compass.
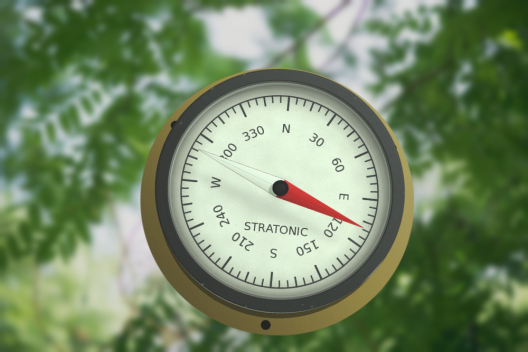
110 °
